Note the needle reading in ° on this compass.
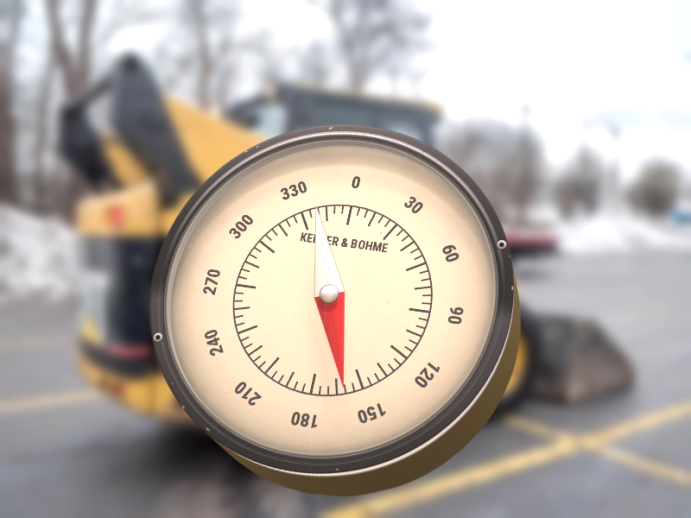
160 °
